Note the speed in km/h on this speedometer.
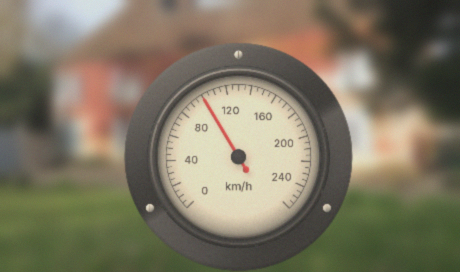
100 km/h
